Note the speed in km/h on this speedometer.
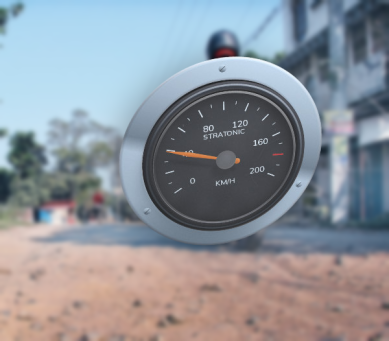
40 km/h
